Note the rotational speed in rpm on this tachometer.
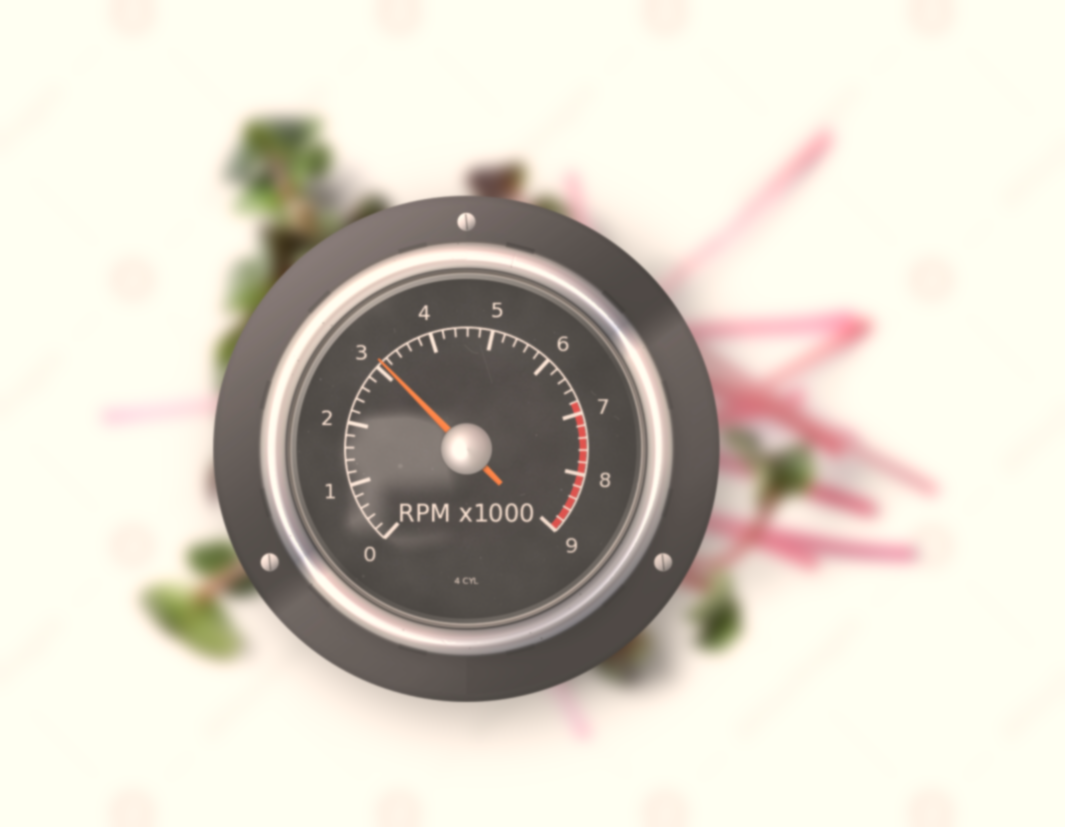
3100 rpm
